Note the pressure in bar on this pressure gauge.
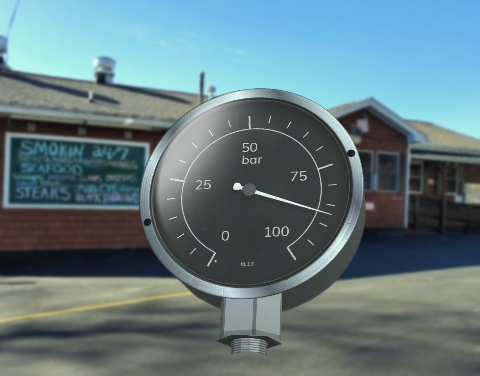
87.5 bar
